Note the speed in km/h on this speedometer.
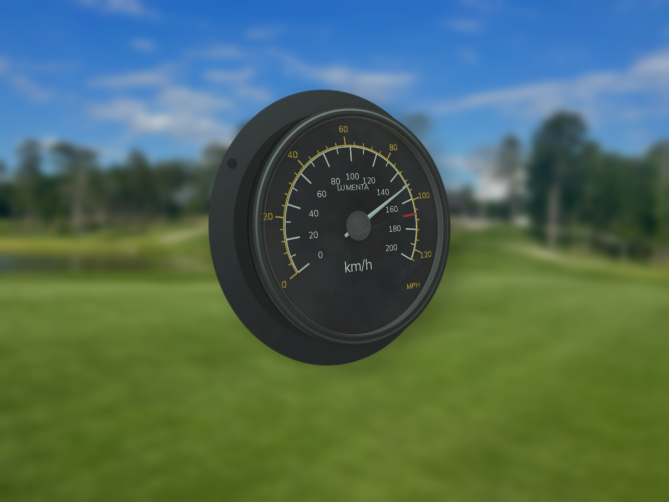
150 km/h
